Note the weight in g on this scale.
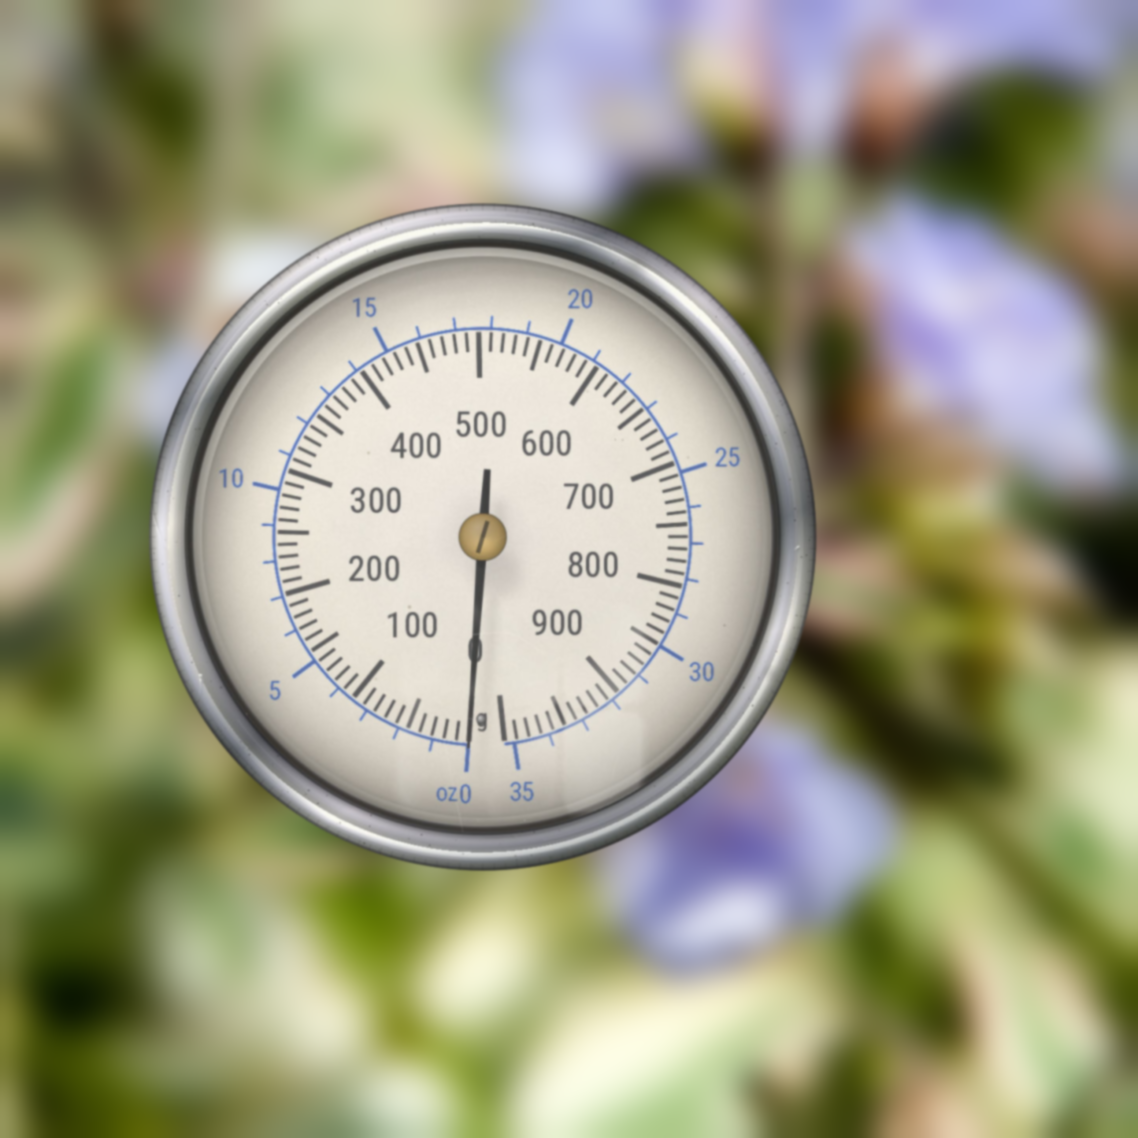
0 g
